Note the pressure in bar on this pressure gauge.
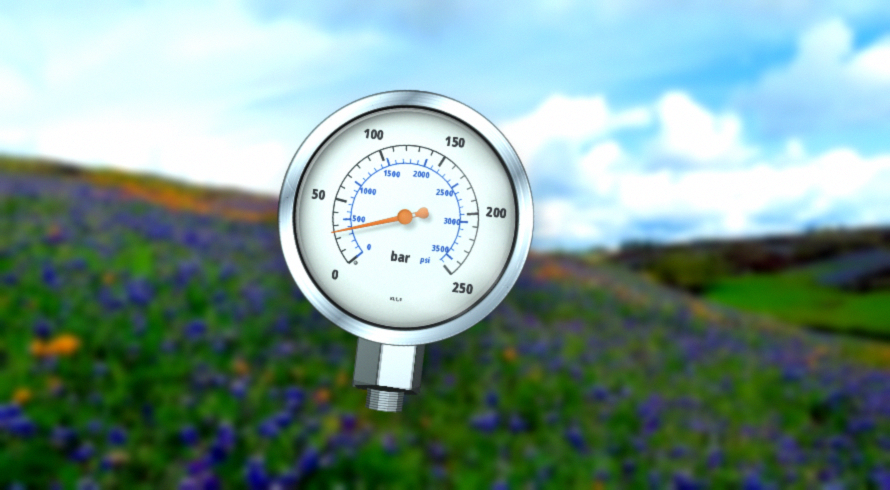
25 bar
